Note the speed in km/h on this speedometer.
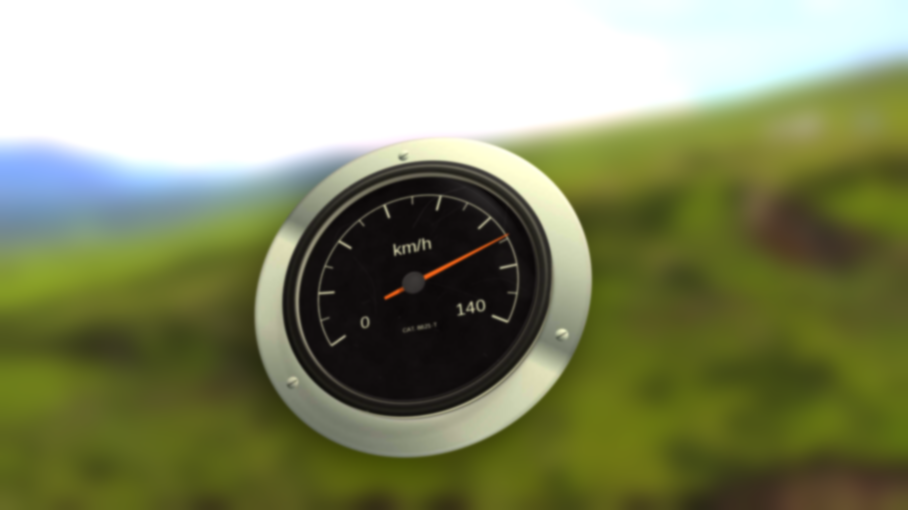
110 km/h
